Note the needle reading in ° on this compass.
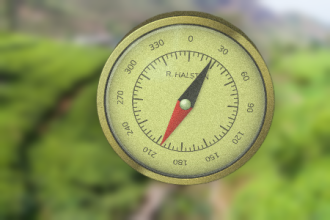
205 °
